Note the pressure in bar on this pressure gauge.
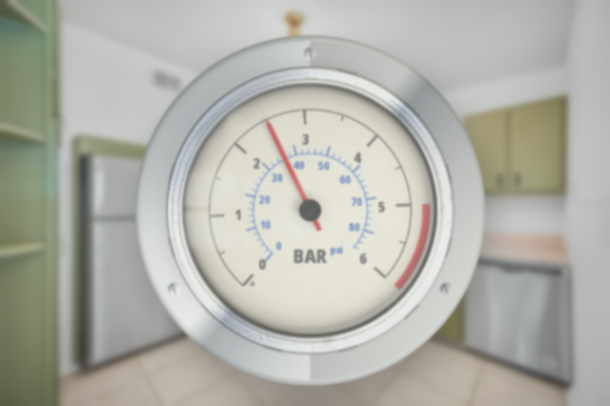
2.5 bar
